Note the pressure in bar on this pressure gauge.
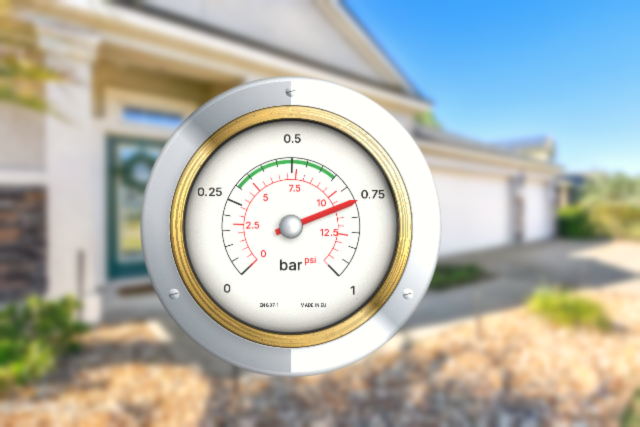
0.75 bar
